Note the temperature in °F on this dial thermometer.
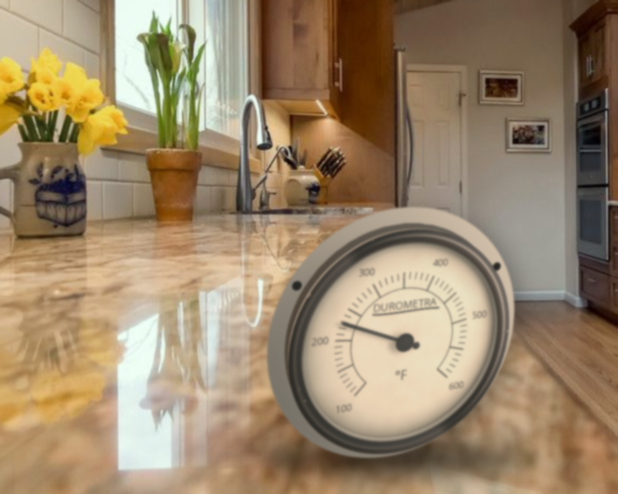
230 °F
